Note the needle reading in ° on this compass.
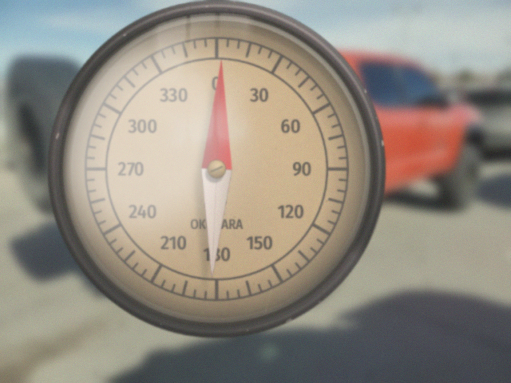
2.5 °
